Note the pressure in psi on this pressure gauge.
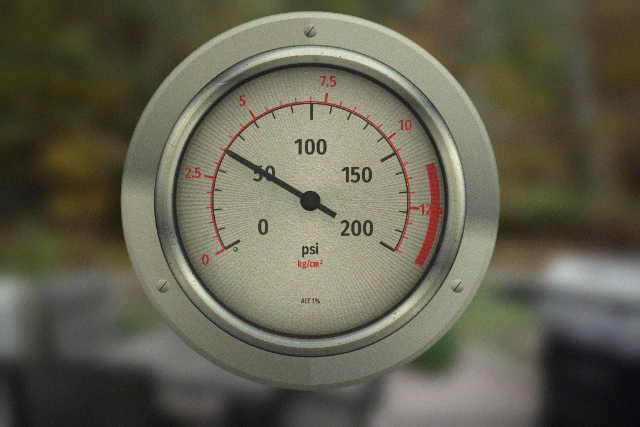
50 psi
